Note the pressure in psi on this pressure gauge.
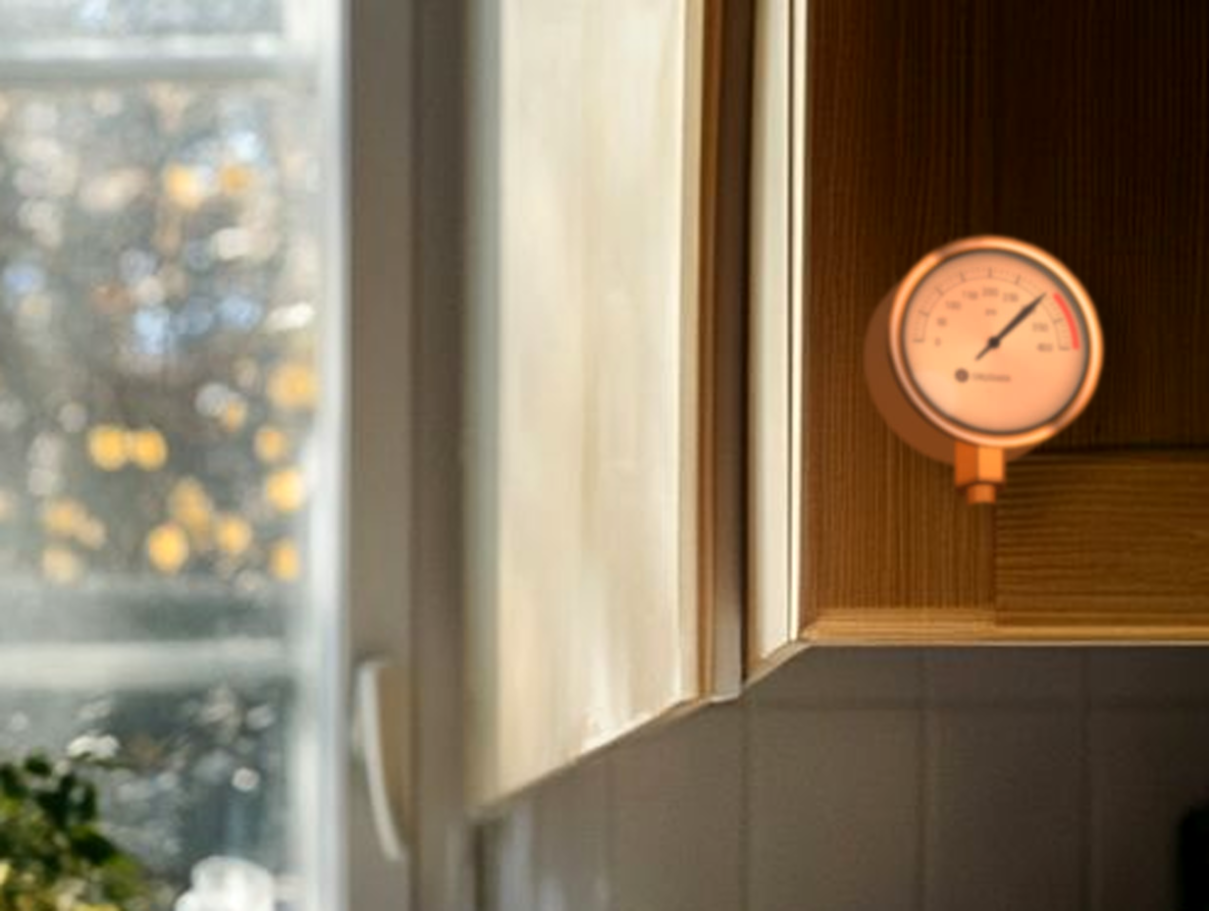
300 psi
